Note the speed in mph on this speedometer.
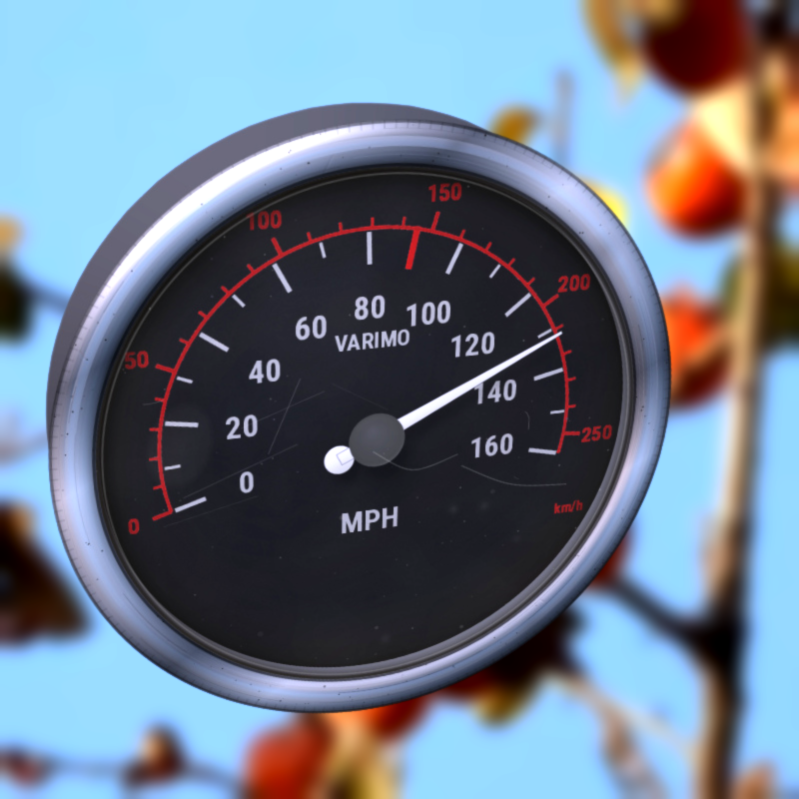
130 mph
